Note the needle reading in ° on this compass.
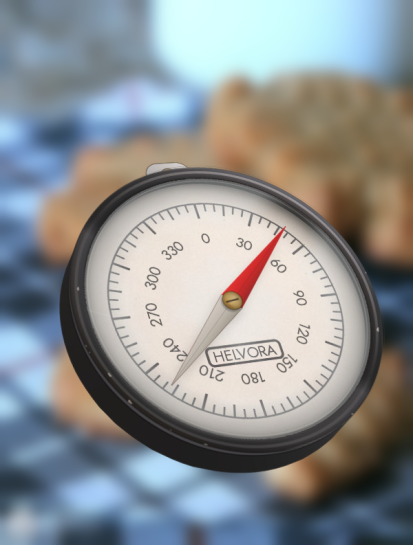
47.5 °
